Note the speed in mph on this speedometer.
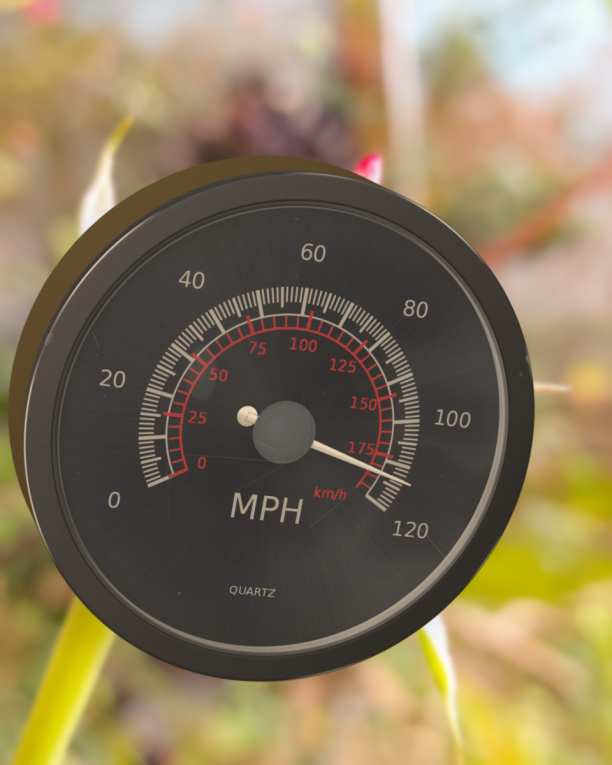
113 mph
